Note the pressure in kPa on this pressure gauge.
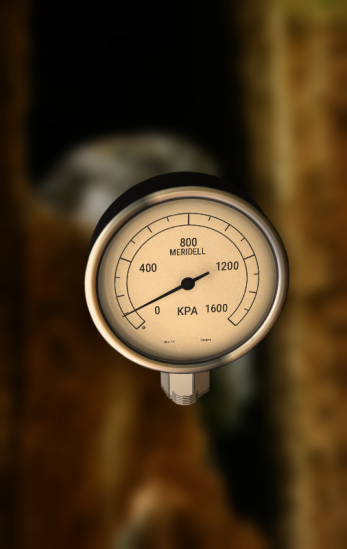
100 kPa
